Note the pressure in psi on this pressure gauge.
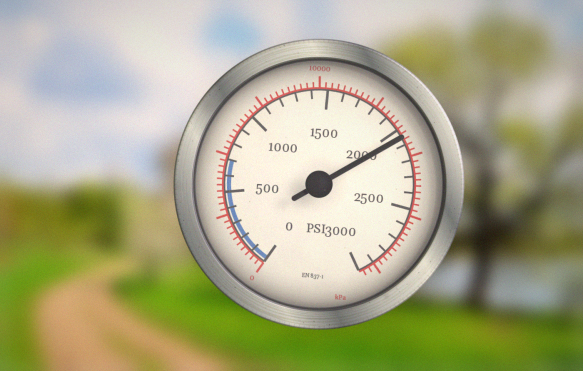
2050 psi
